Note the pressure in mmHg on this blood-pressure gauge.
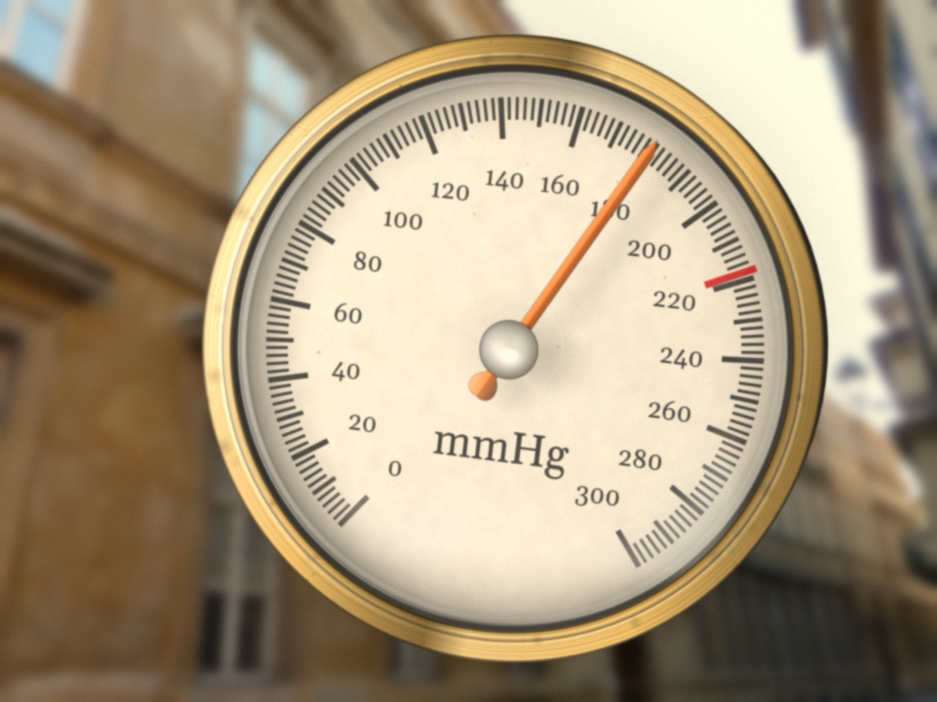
180 mmHg
